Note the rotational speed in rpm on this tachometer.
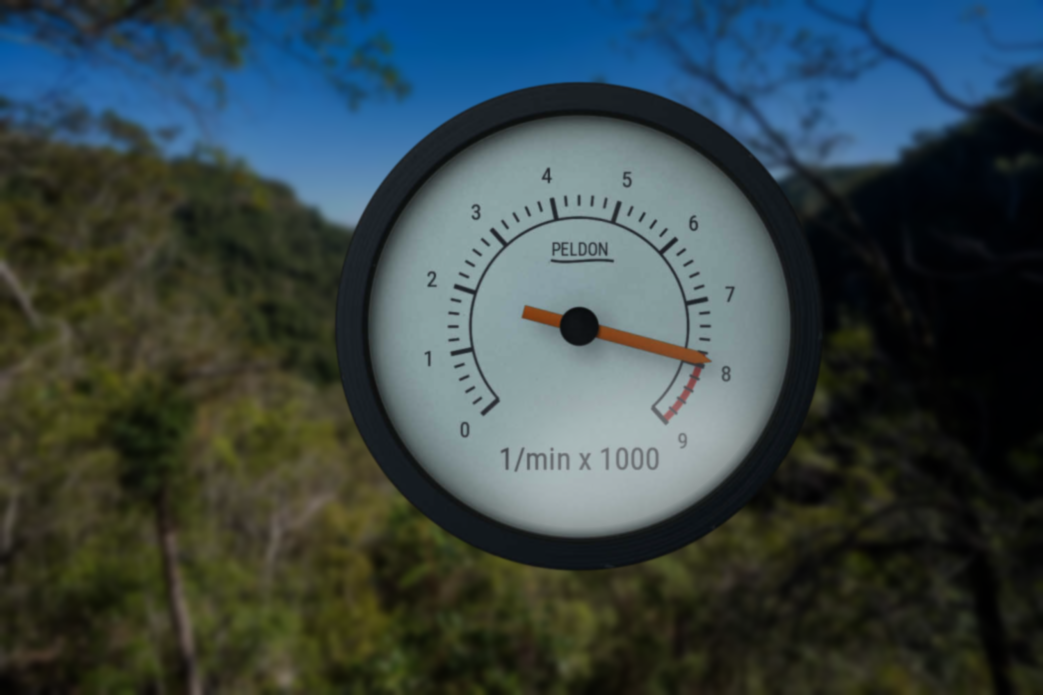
7900 rpm
